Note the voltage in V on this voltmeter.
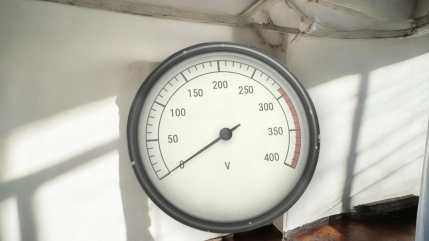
0 V
